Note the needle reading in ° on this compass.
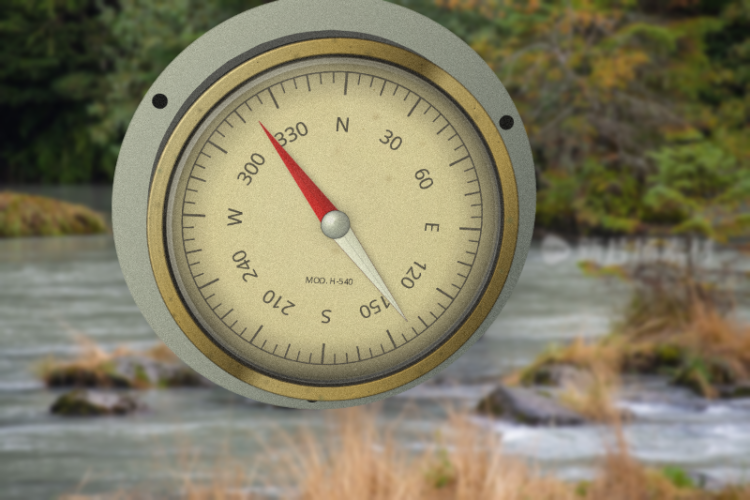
320 °
